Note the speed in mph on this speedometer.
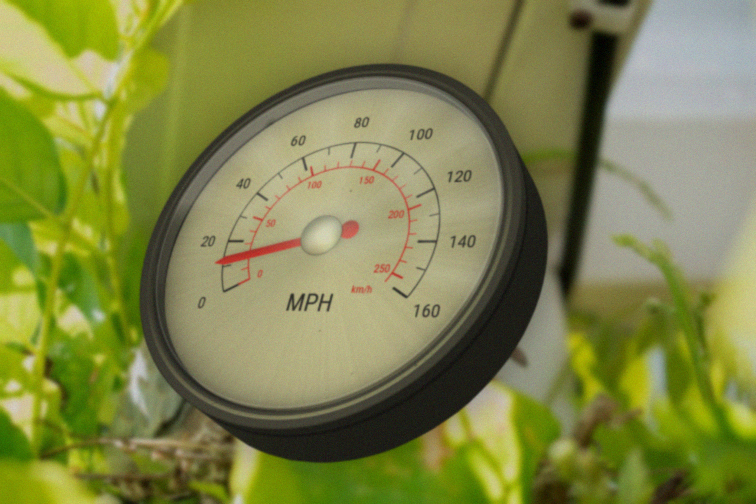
10 mph
